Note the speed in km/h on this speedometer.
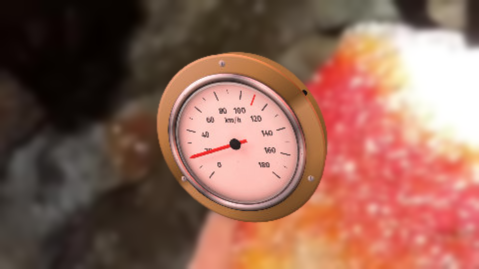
20 km/h
